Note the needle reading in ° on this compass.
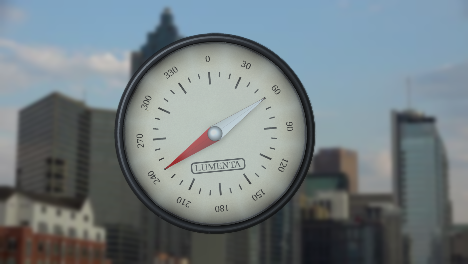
240 °
